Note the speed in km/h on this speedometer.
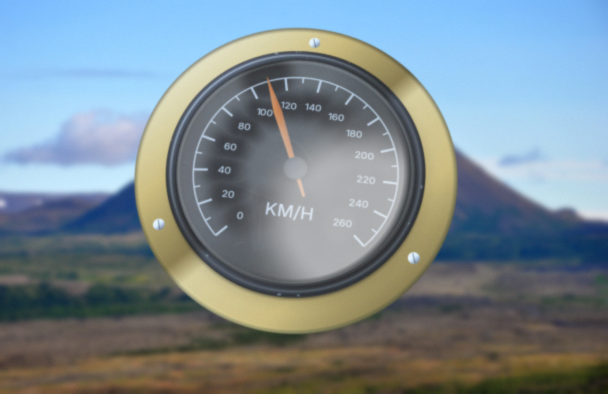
110 km/h
